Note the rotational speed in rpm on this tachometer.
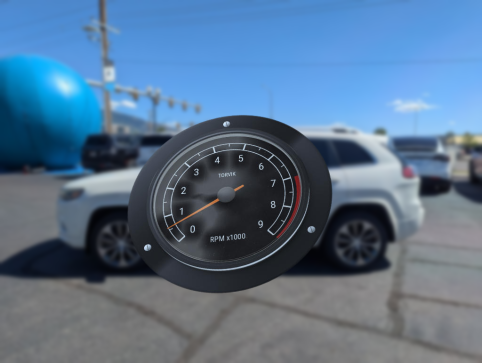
500 rpm
